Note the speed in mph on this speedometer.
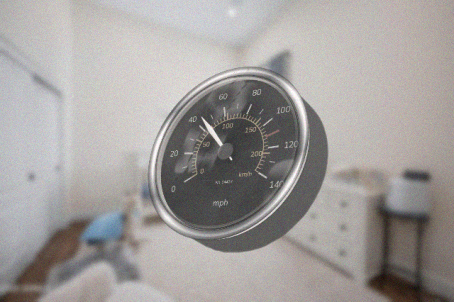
45 mph
